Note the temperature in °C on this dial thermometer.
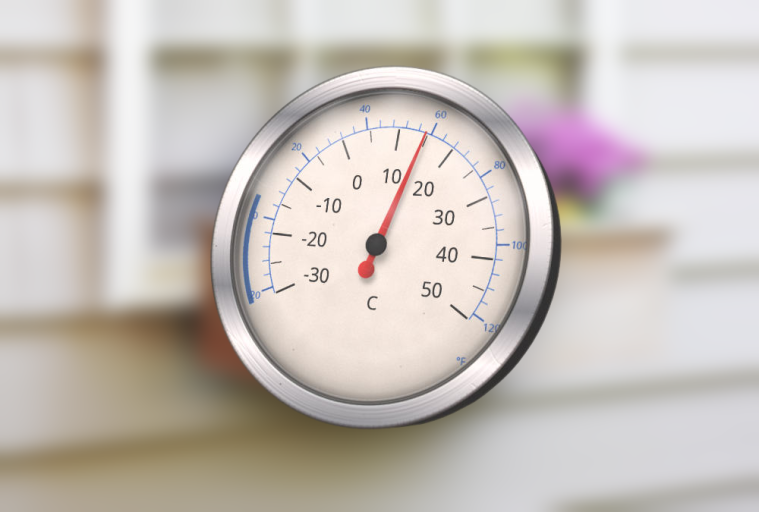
15 °C
